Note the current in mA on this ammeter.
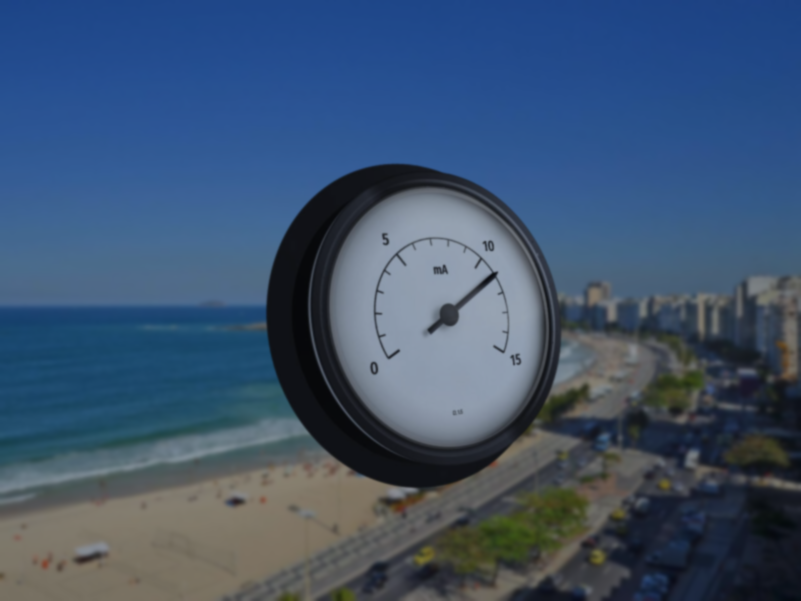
11 mA
